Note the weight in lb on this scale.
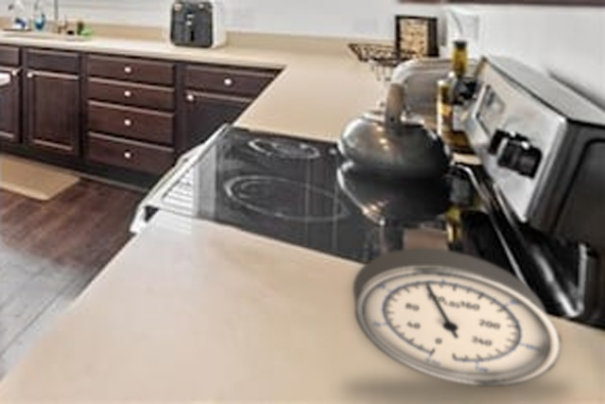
120 lb
